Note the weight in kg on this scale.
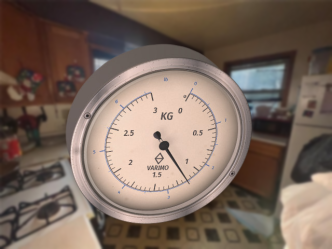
1.15 kg
